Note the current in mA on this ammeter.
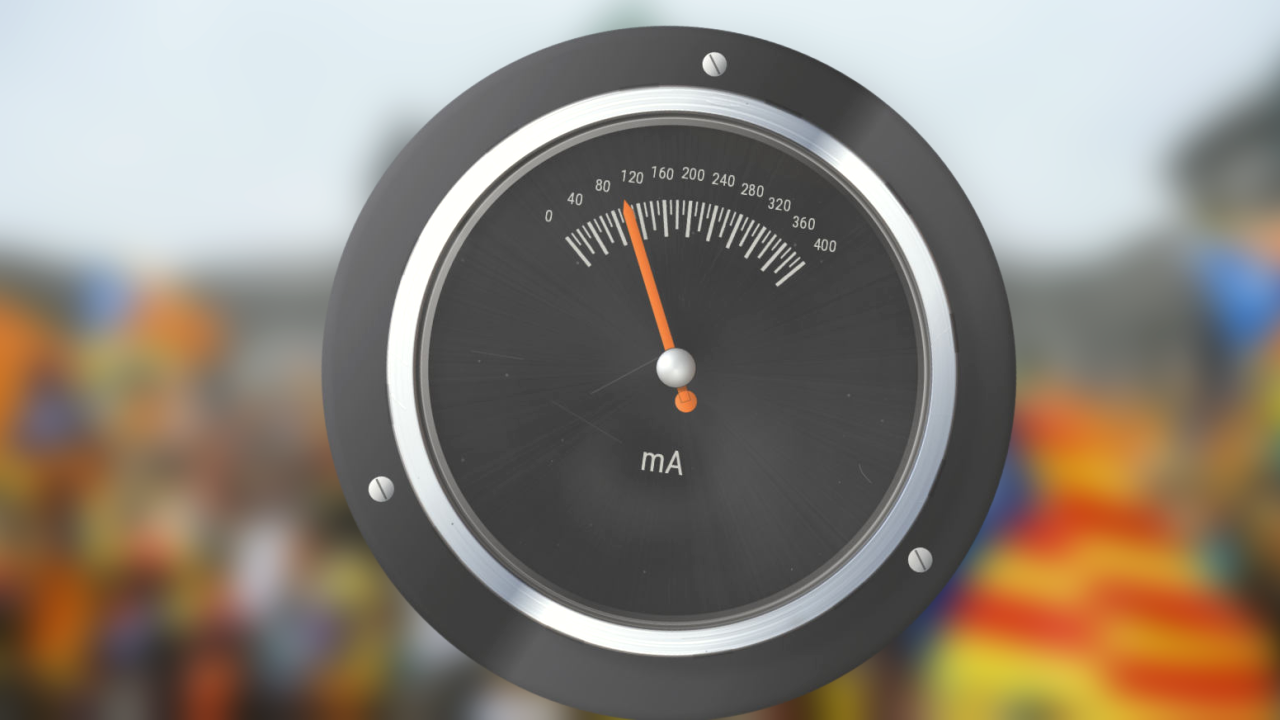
100 mA
